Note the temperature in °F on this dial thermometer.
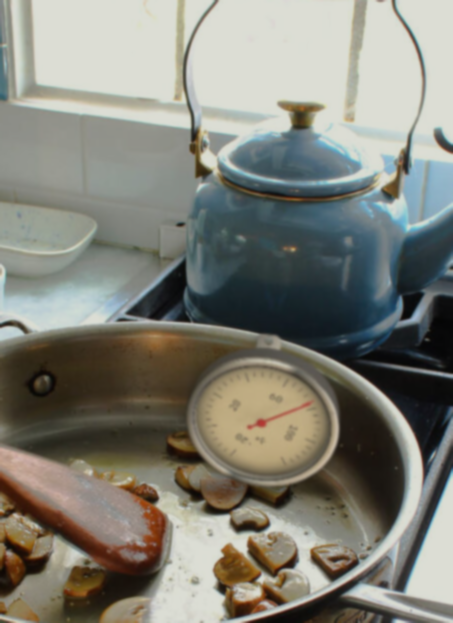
76 °F
